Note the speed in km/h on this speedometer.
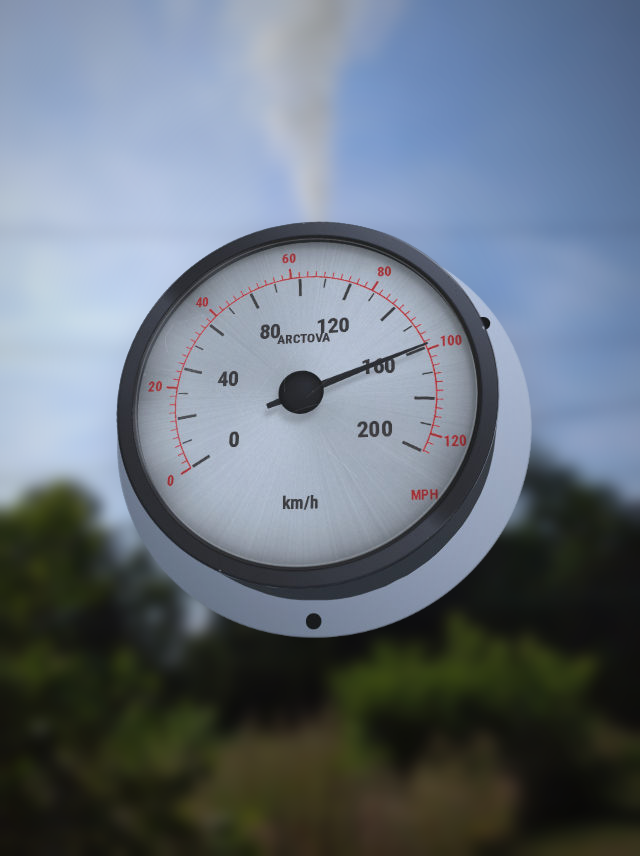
160 km/h
